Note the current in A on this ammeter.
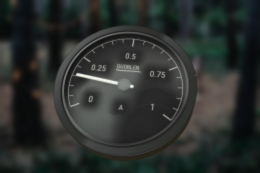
0.15 A
